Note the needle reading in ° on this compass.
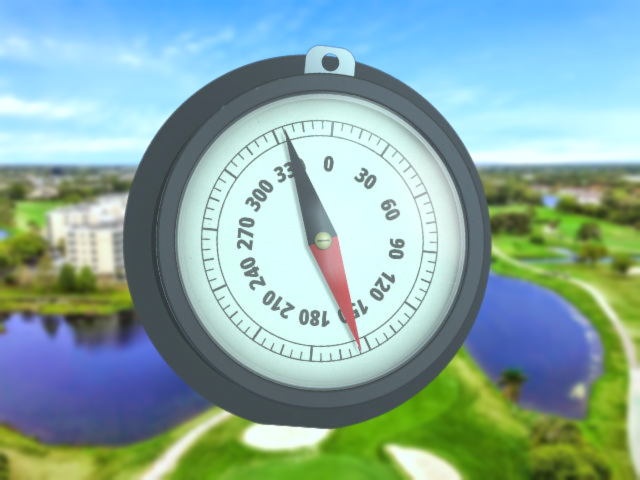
155 °
